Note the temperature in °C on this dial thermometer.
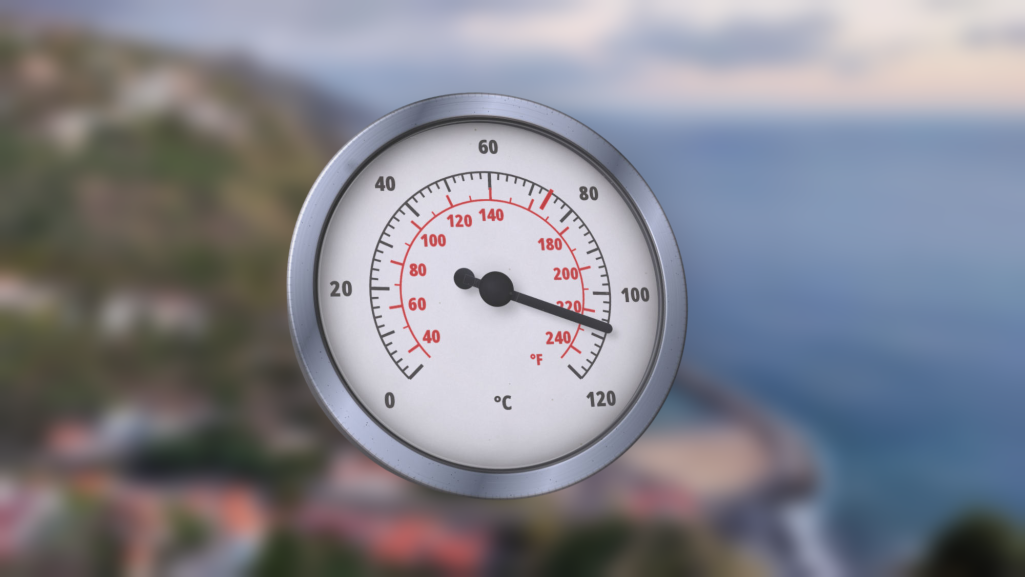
108 °C
